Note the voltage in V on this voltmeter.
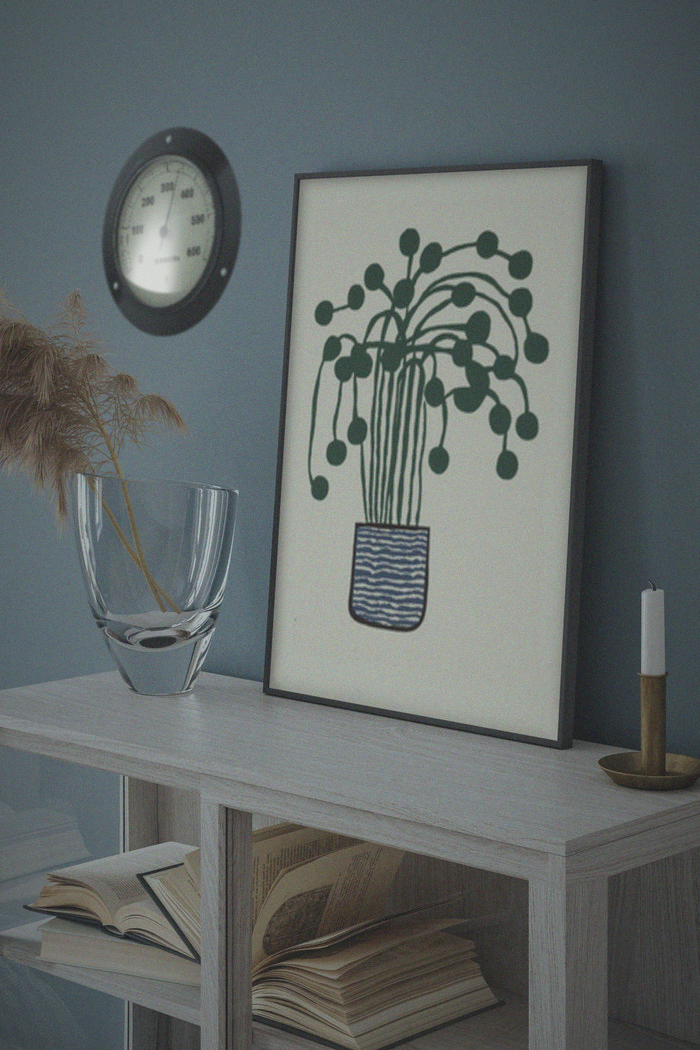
350 V
